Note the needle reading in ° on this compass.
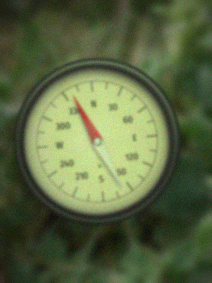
337.5 °
